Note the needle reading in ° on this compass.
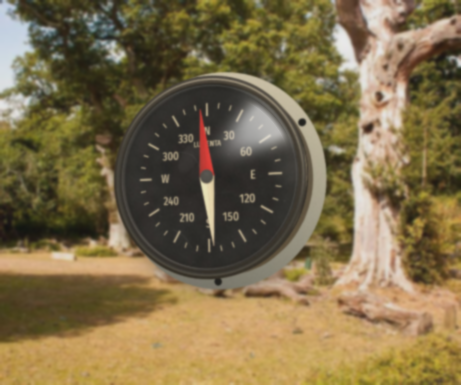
355 °
